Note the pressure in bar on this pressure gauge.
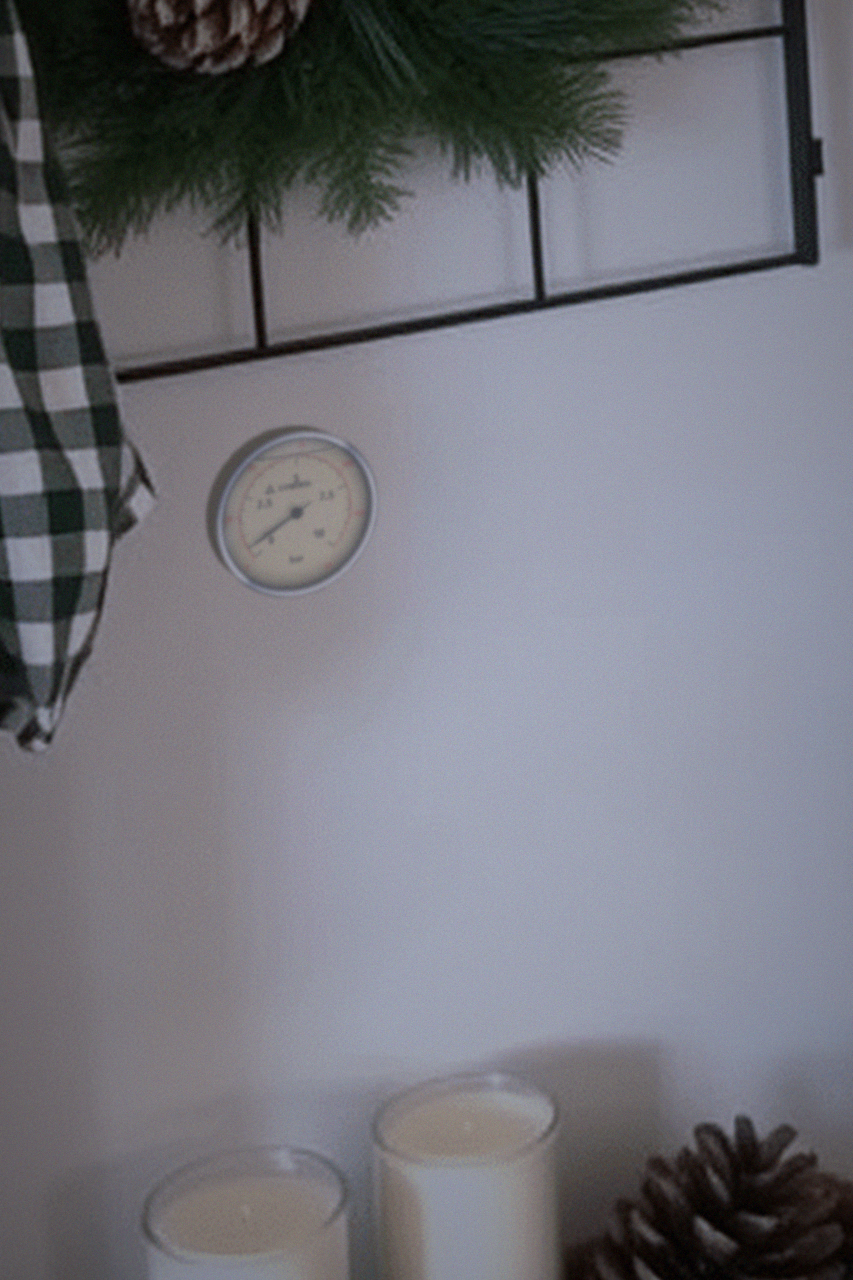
0.5 bar
